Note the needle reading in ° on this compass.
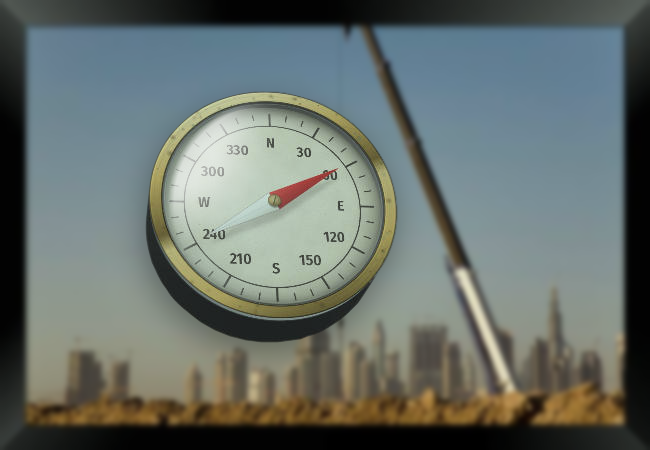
60 °
